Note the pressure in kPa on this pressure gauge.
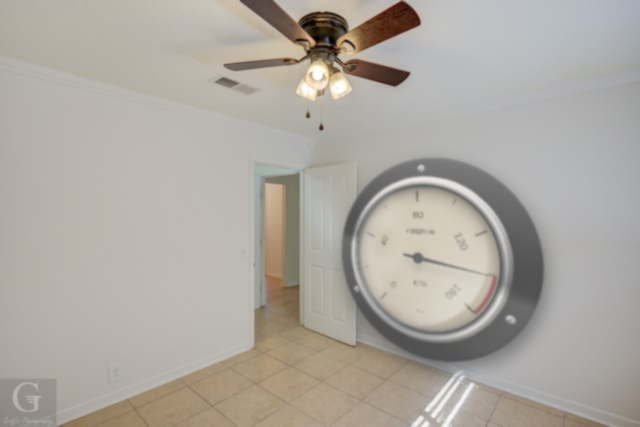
140 kPa
